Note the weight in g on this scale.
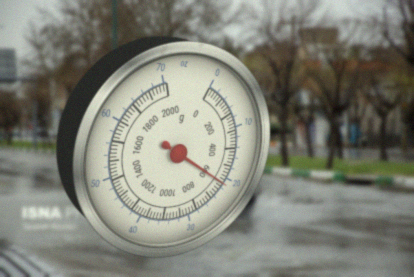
600 g
